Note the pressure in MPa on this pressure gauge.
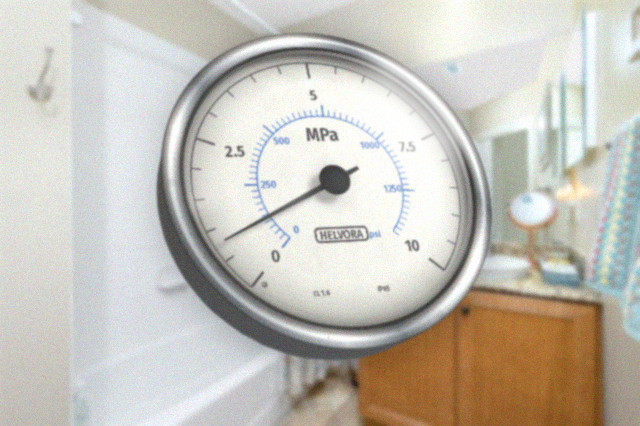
0.75 MPa
